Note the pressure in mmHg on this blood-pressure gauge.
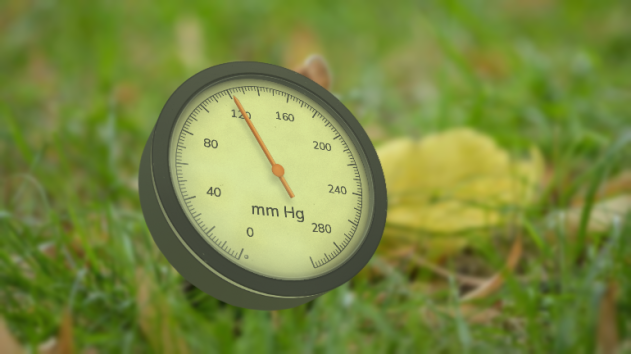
120 mmHg
